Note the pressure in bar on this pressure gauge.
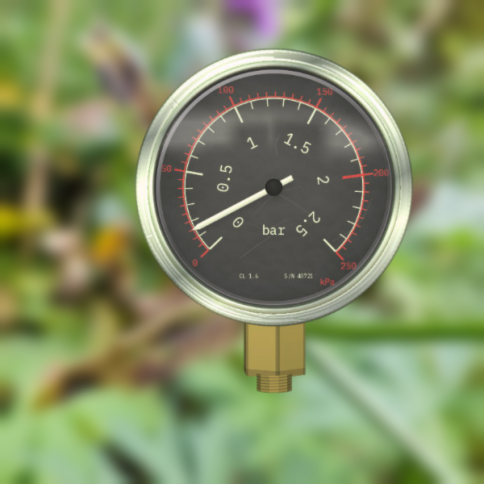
0.15 bar
